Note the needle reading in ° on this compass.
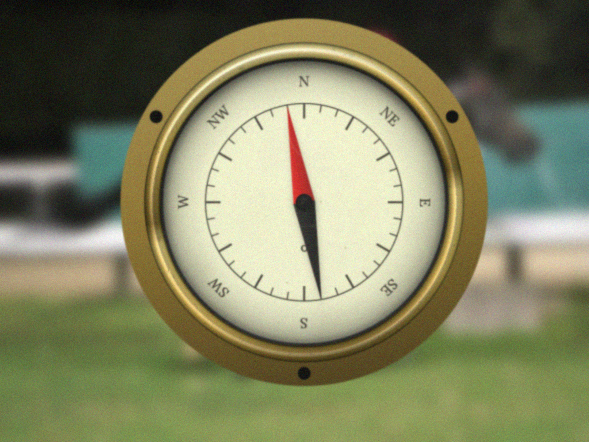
350 °
